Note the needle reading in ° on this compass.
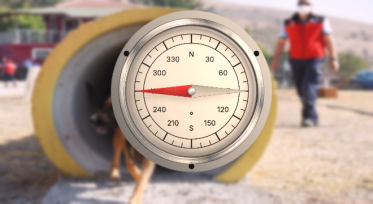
270 °
